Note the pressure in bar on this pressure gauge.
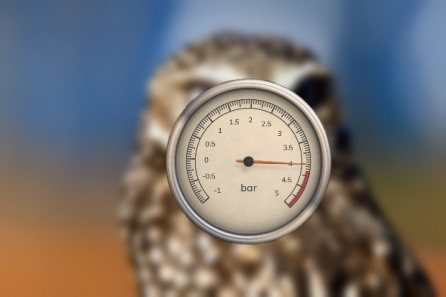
4 bar
